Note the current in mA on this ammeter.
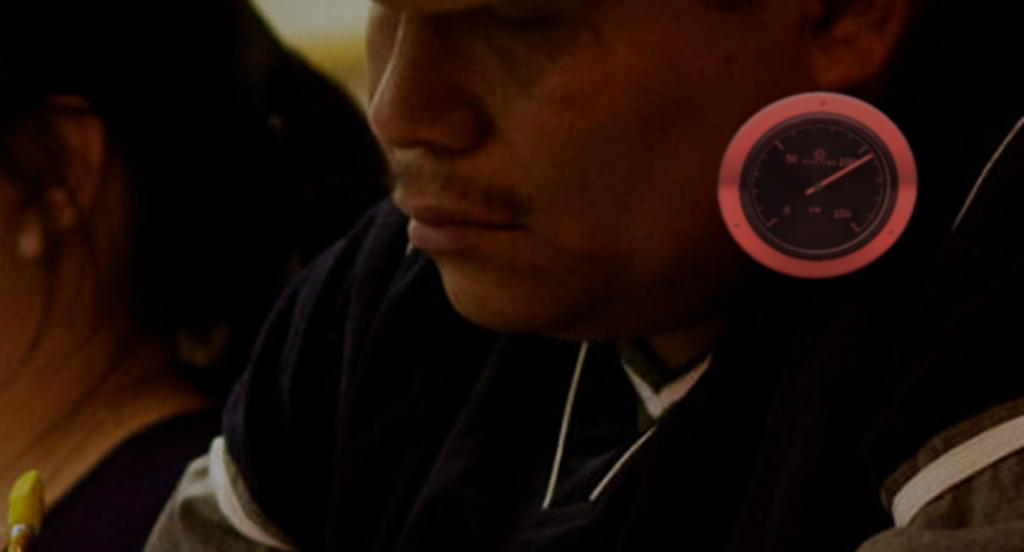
105 mA
